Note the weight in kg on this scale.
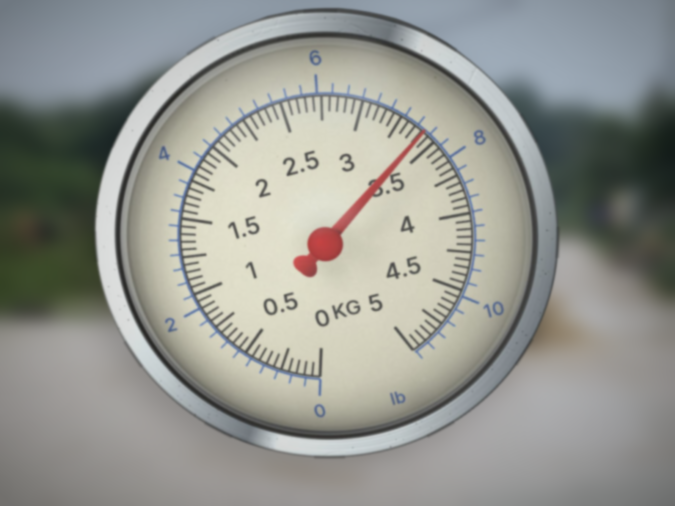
3.4 kg
